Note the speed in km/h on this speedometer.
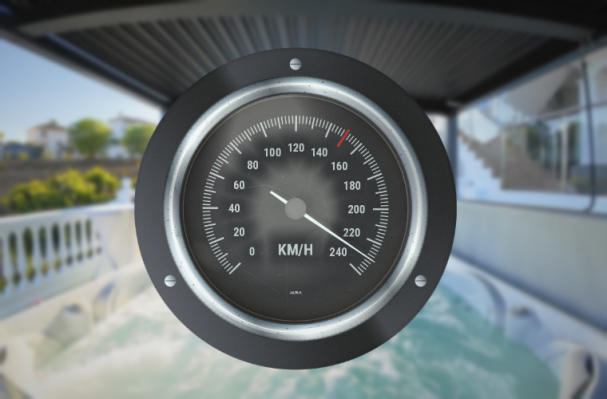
230 km/h
